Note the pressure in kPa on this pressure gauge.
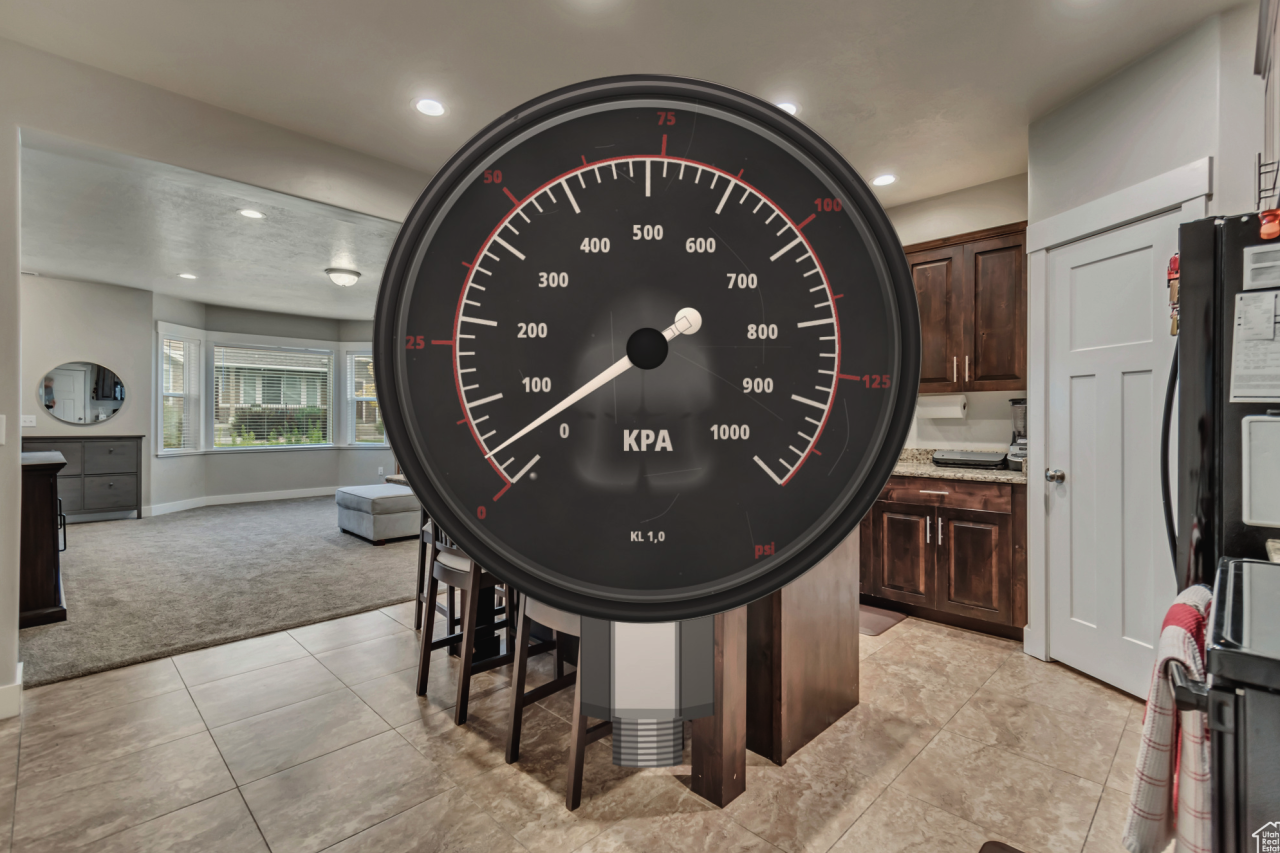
40 kPa
